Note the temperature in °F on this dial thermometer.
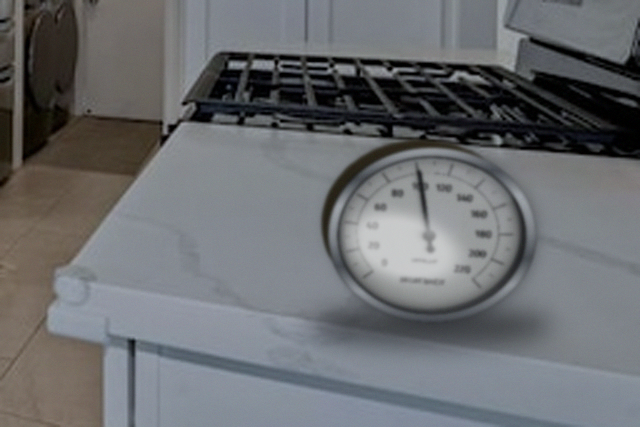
100 °F
